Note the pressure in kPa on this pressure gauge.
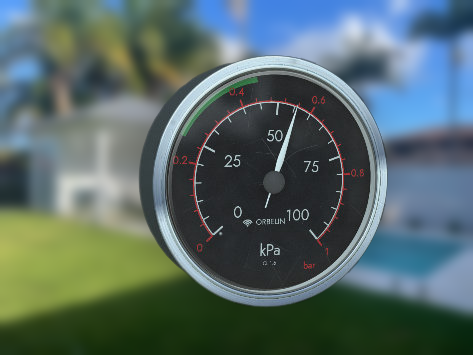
55 kPa
